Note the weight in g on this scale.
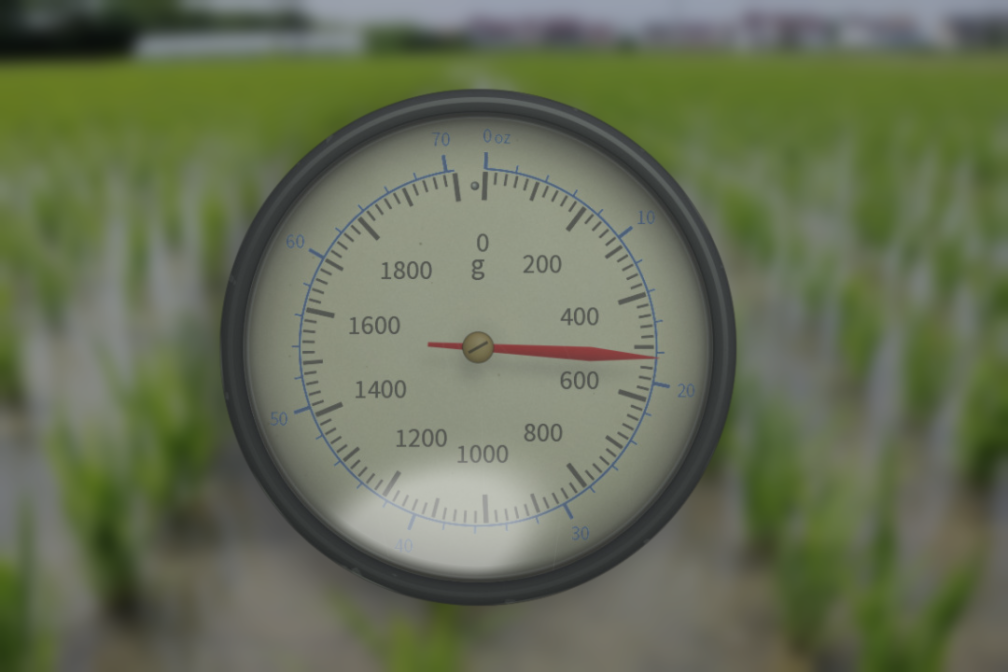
520 g
